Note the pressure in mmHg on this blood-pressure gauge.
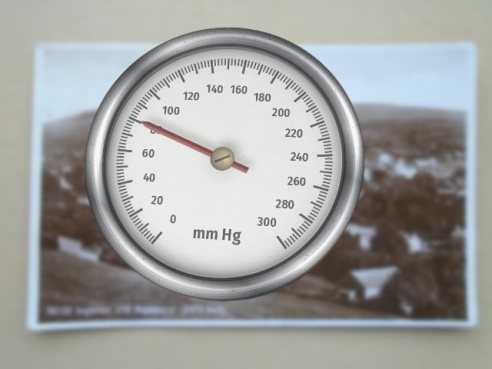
80 mmHg
